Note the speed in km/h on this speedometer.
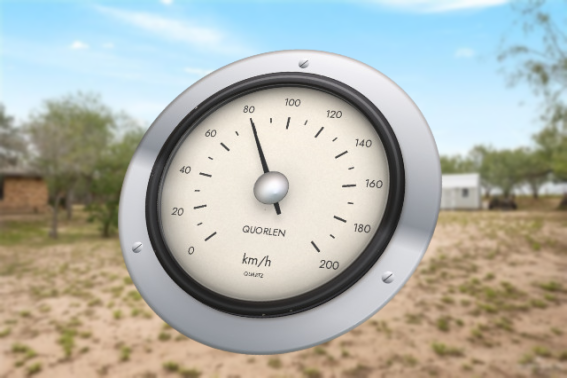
80 km/h
